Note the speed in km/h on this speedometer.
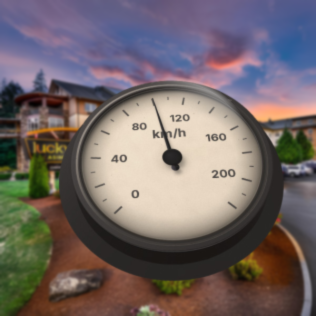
100 km/h
